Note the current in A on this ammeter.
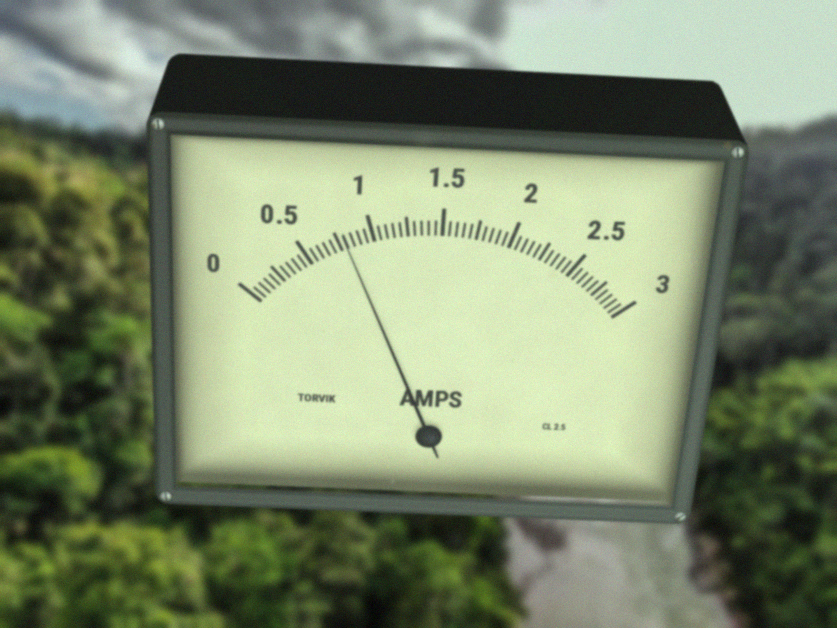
0.8 A
